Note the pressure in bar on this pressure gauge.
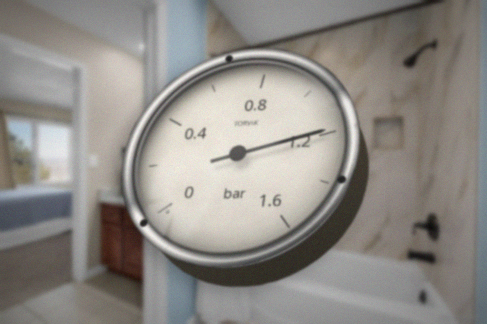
1.2 bar
